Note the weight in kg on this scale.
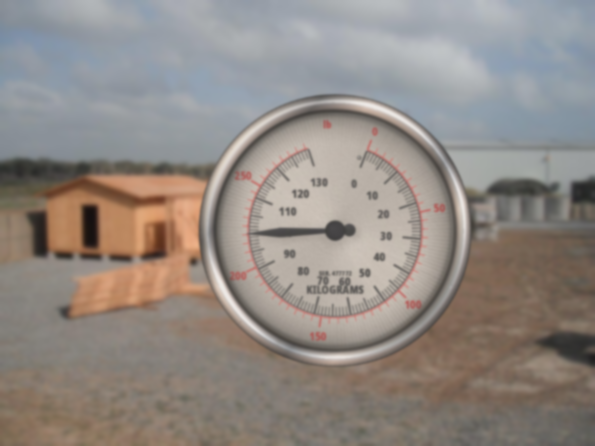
100 kg
